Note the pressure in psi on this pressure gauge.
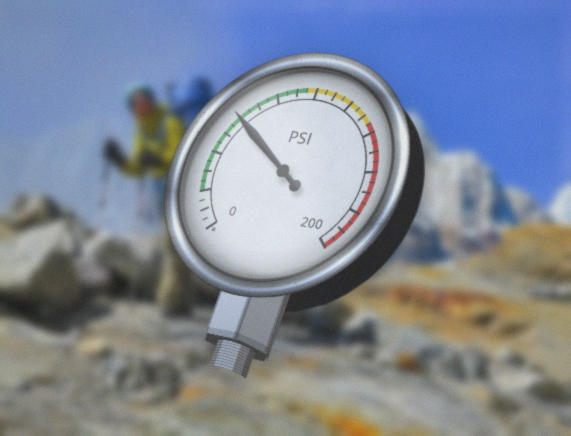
60 psi
